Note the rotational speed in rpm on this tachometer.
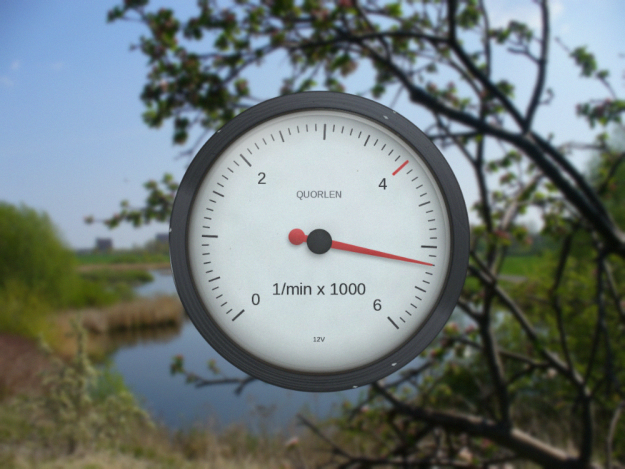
5200 rpm
